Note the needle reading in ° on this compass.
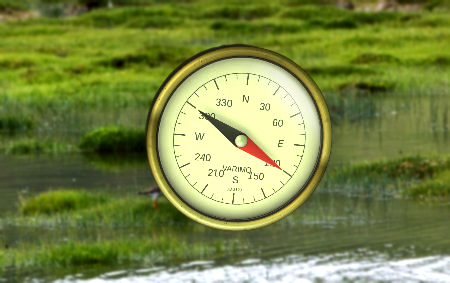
120 °
